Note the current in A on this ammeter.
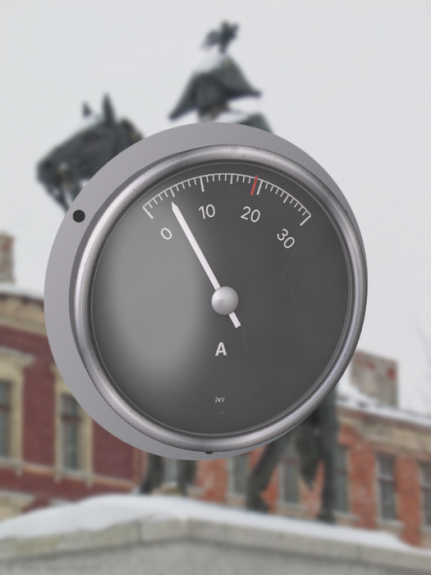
4 A
